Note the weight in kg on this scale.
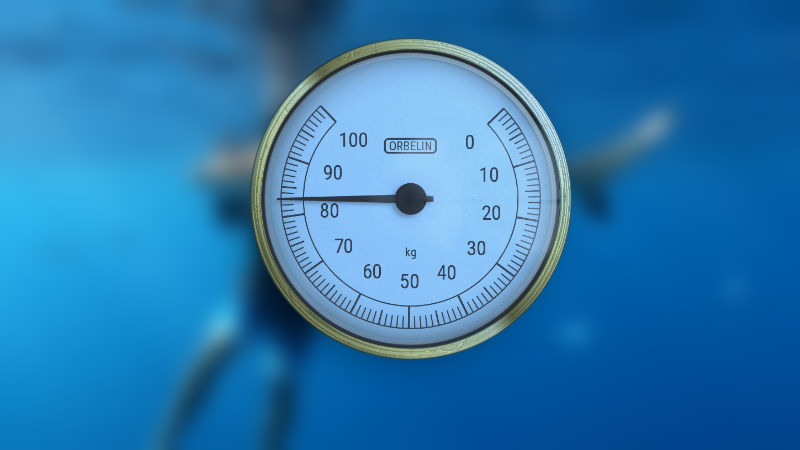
83 kg
